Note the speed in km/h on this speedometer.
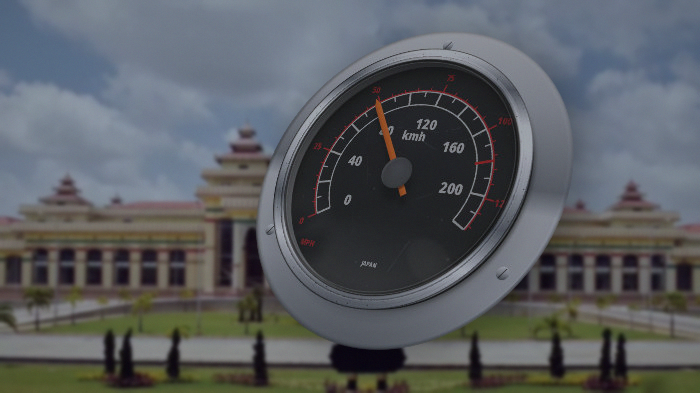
80 km/h
